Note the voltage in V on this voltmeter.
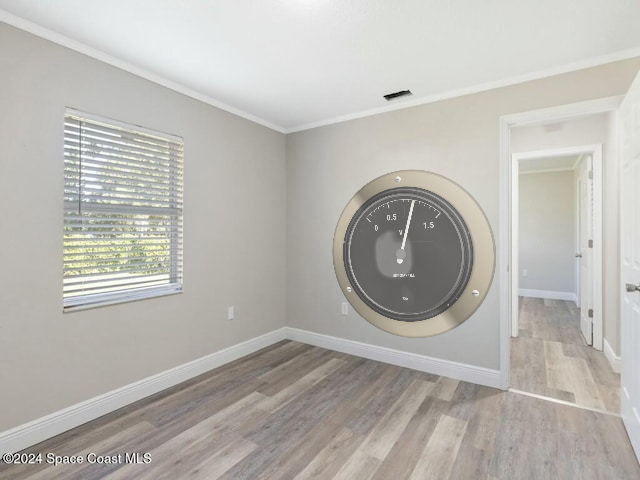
1 V
